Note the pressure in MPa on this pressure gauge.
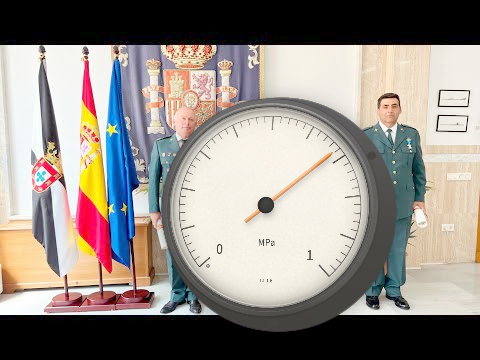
0.68 MPa
